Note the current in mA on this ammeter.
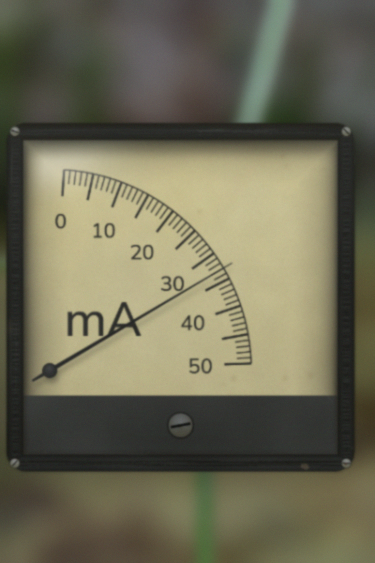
33 mA
